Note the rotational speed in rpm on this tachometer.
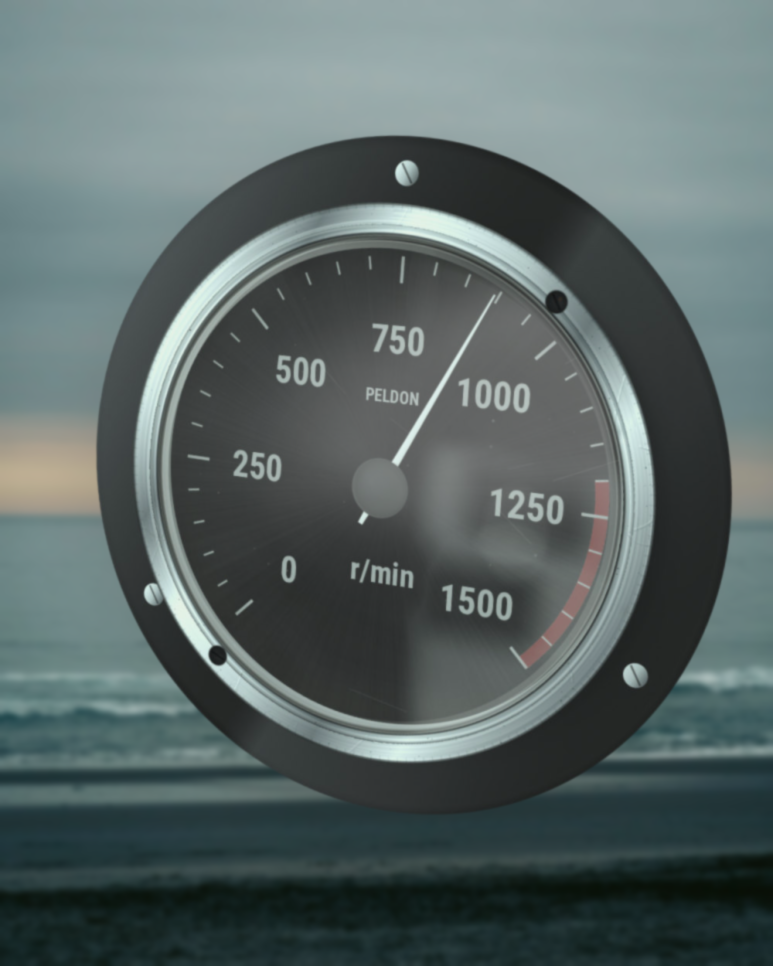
900 rpm
